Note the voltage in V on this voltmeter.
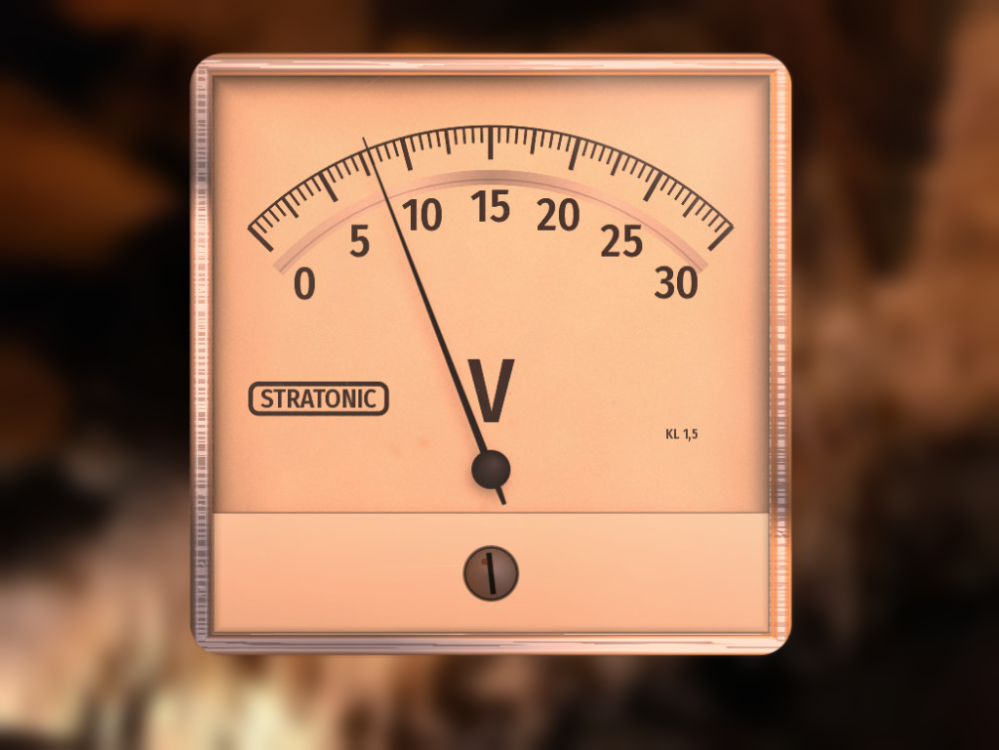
8 V
